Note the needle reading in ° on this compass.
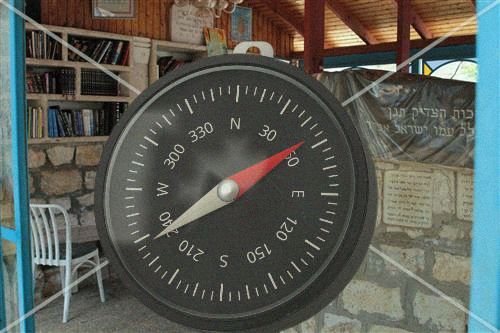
55 °
